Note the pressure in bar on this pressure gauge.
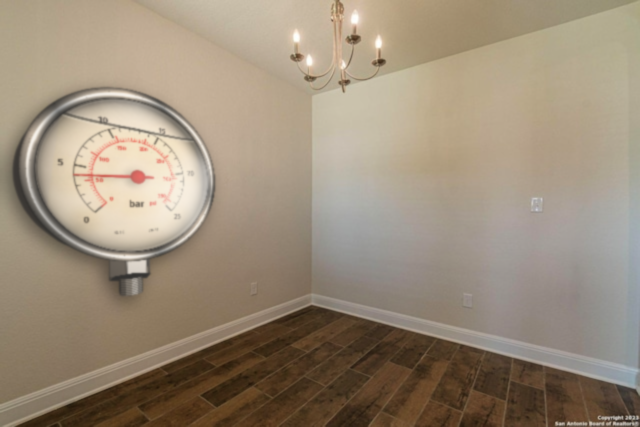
4 bar
